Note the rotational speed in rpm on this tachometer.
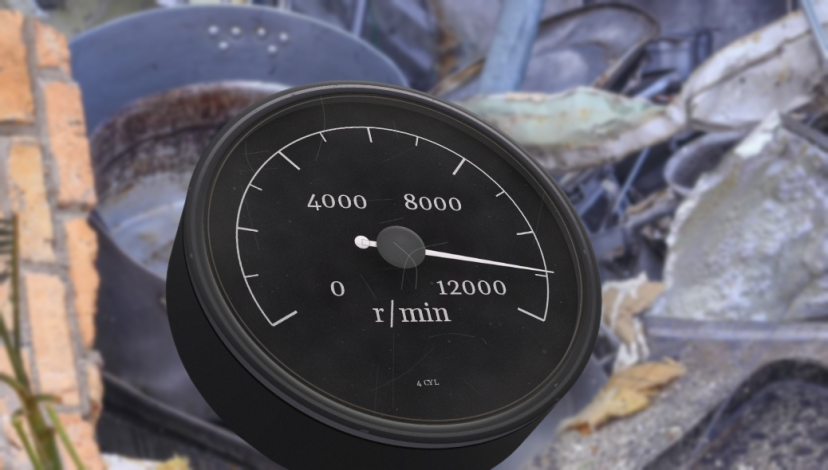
11000 rpm
